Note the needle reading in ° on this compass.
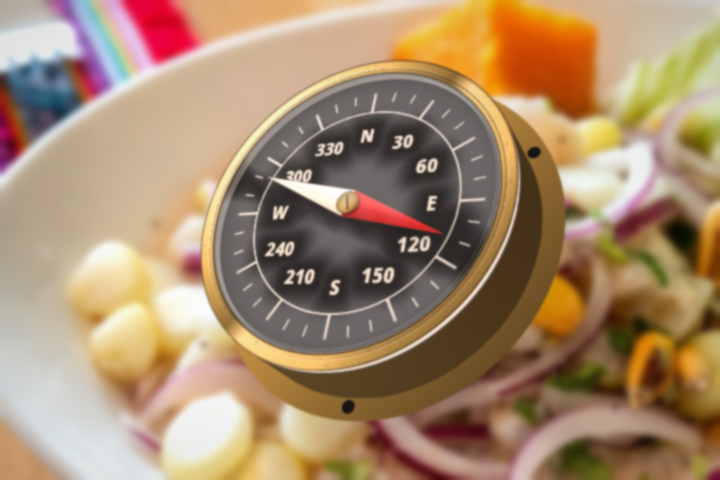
110 °
